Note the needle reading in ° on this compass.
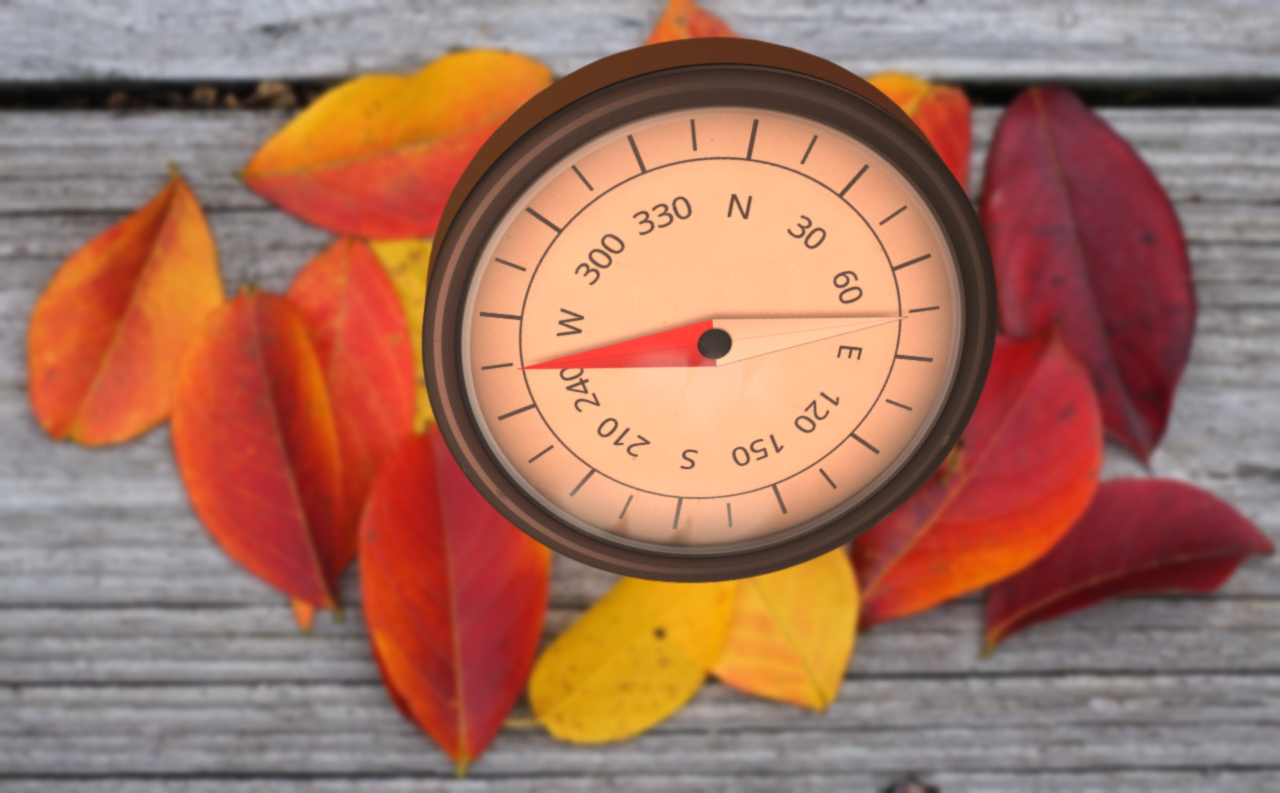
255 °
